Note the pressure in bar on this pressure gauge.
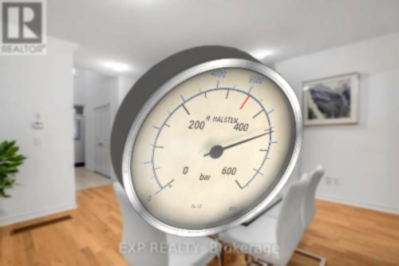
450 bar
